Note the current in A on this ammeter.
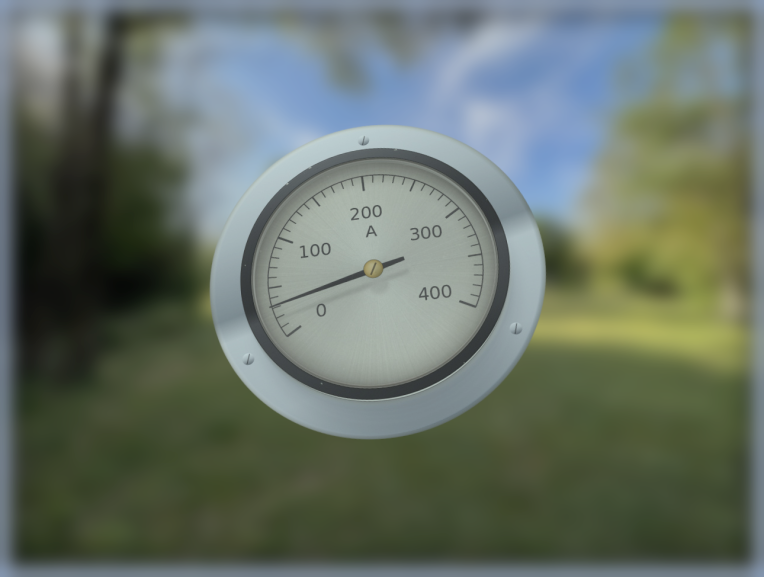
30 A
